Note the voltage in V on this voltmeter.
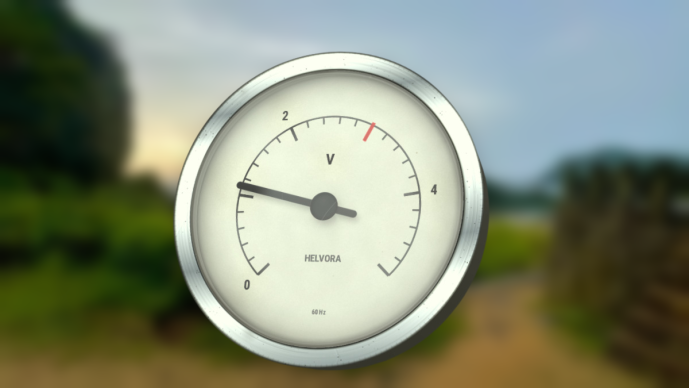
1.1 V
